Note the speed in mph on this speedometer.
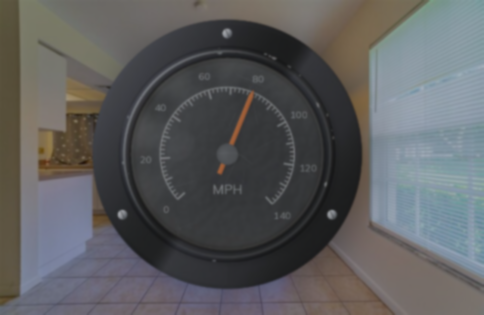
80 mph
